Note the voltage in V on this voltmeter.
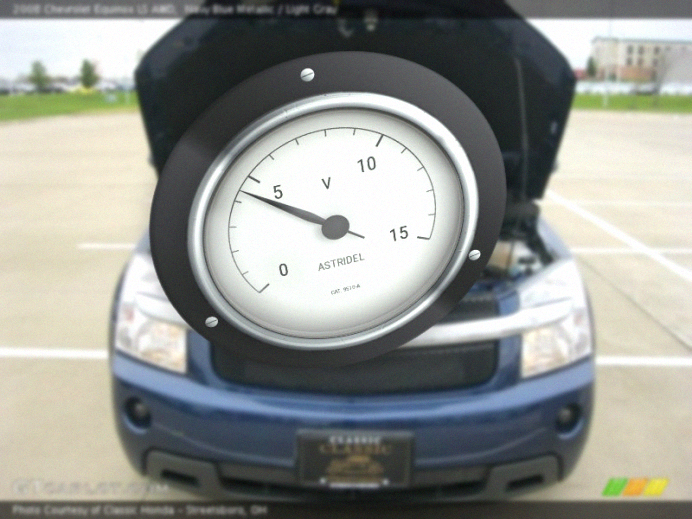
4.5 V
